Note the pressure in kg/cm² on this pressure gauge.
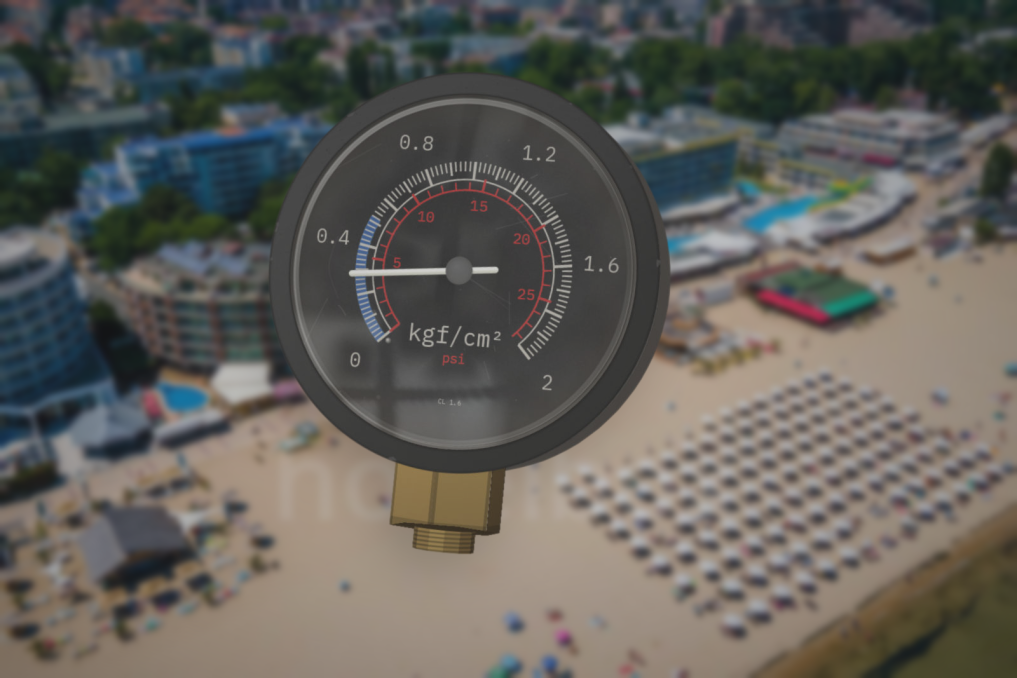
0.28 kg/cm²
